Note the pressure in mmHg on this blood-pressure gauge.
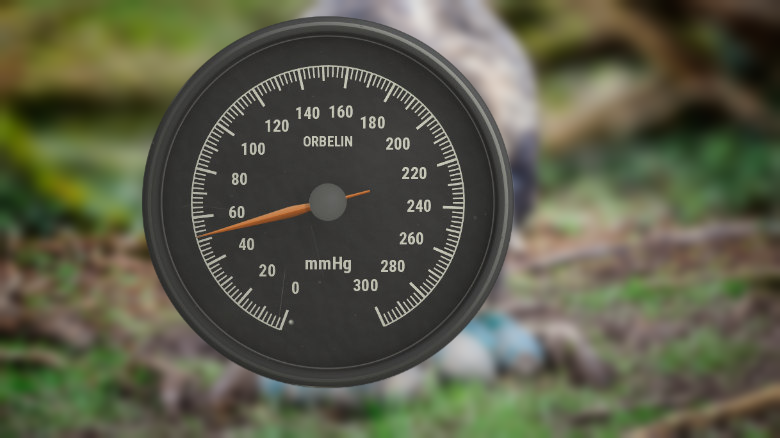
52 mmHg
